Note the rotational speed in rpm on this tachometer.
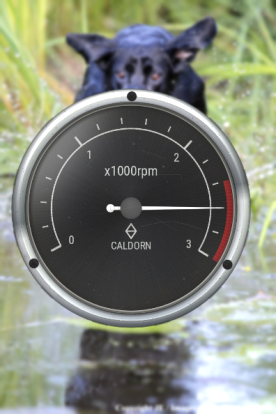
2600 rpm
